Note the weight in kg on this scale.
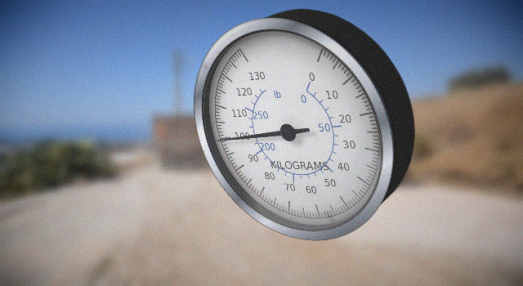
100 kg
